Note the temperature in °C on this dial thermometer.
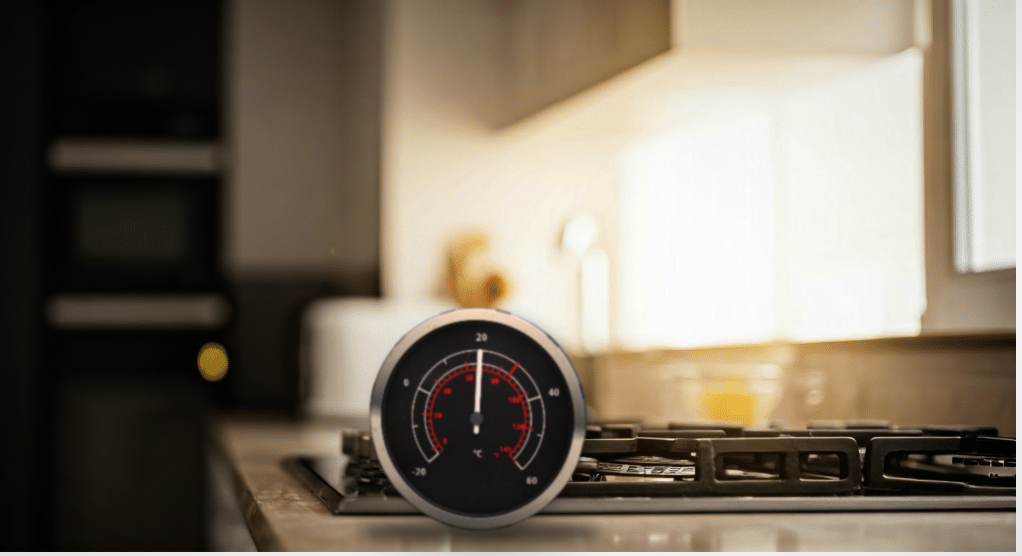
20 °C
